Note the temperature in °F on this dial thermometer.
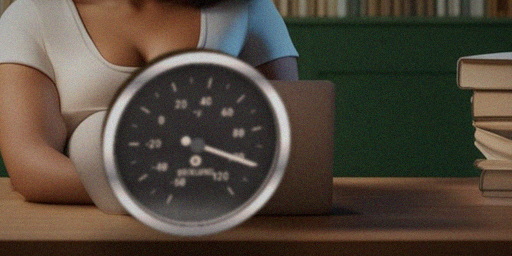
100 °F
